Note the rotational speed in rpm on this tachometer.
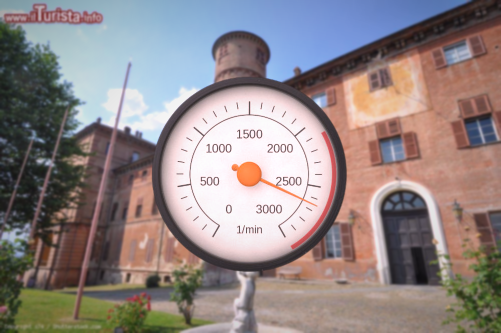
2650 rpm
